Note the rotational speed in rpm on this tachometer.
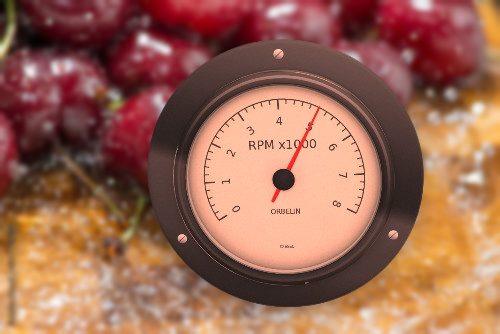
5000 rpm
